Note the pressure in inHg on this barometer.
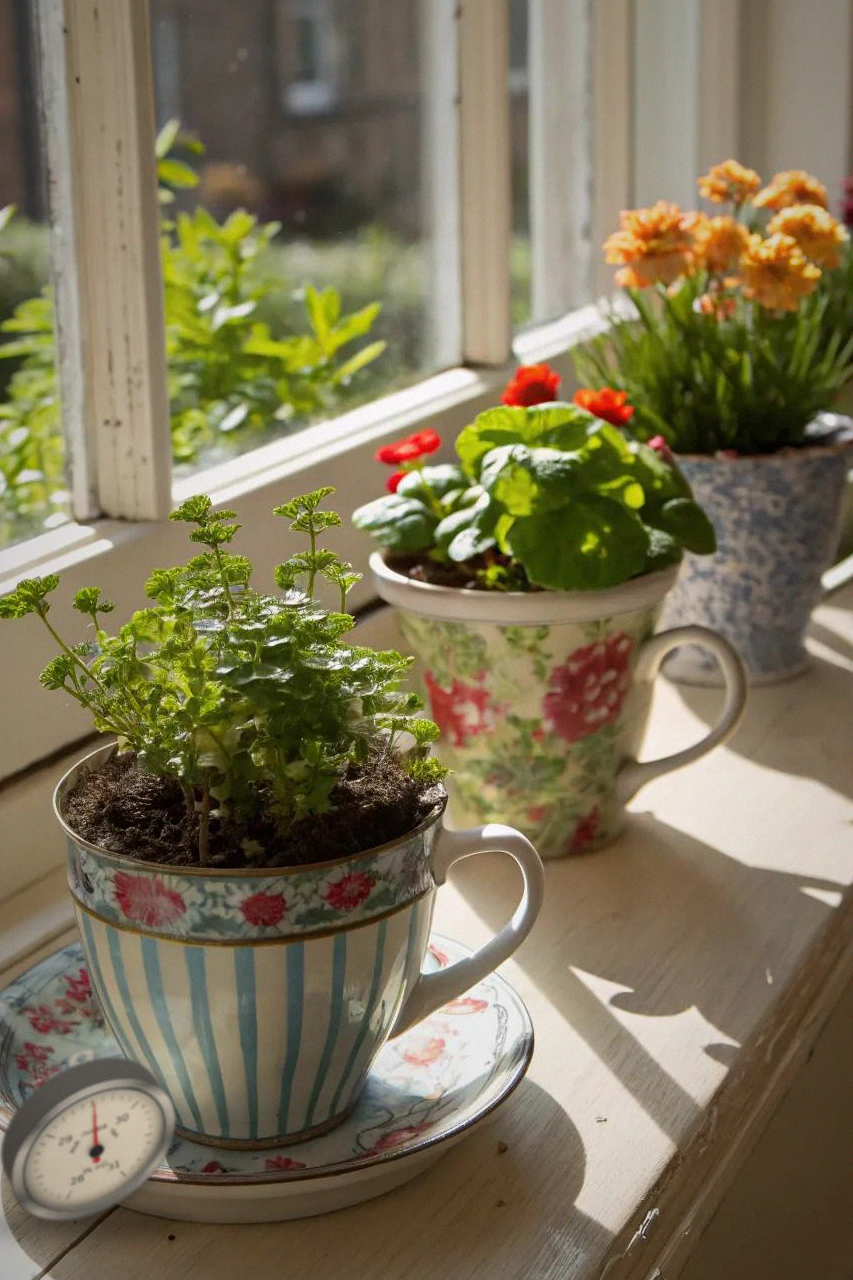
29.5 inHg
